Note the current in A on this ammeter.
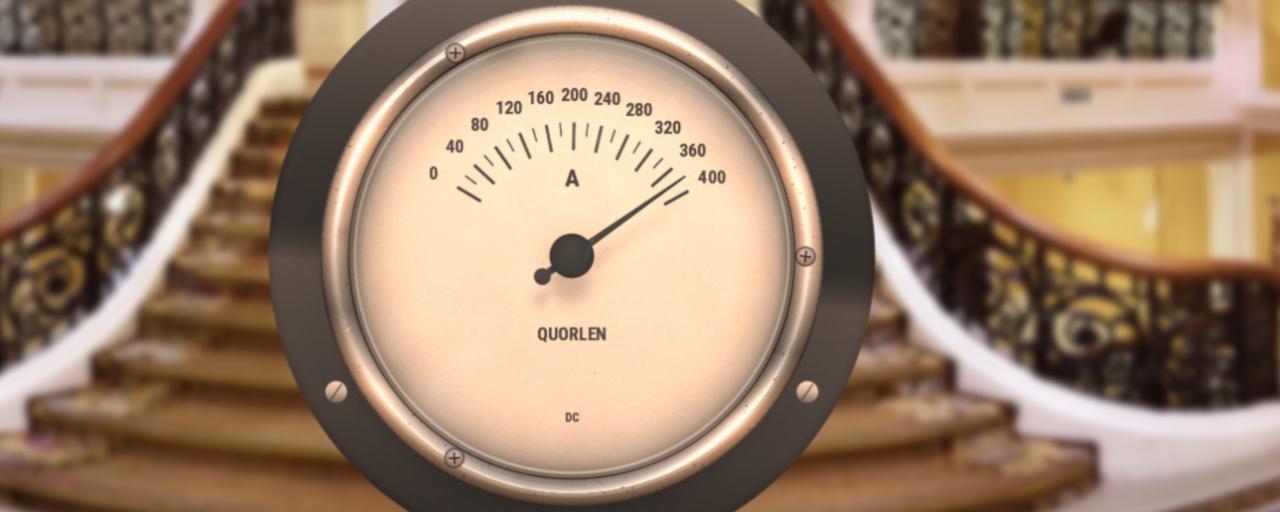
380 A
